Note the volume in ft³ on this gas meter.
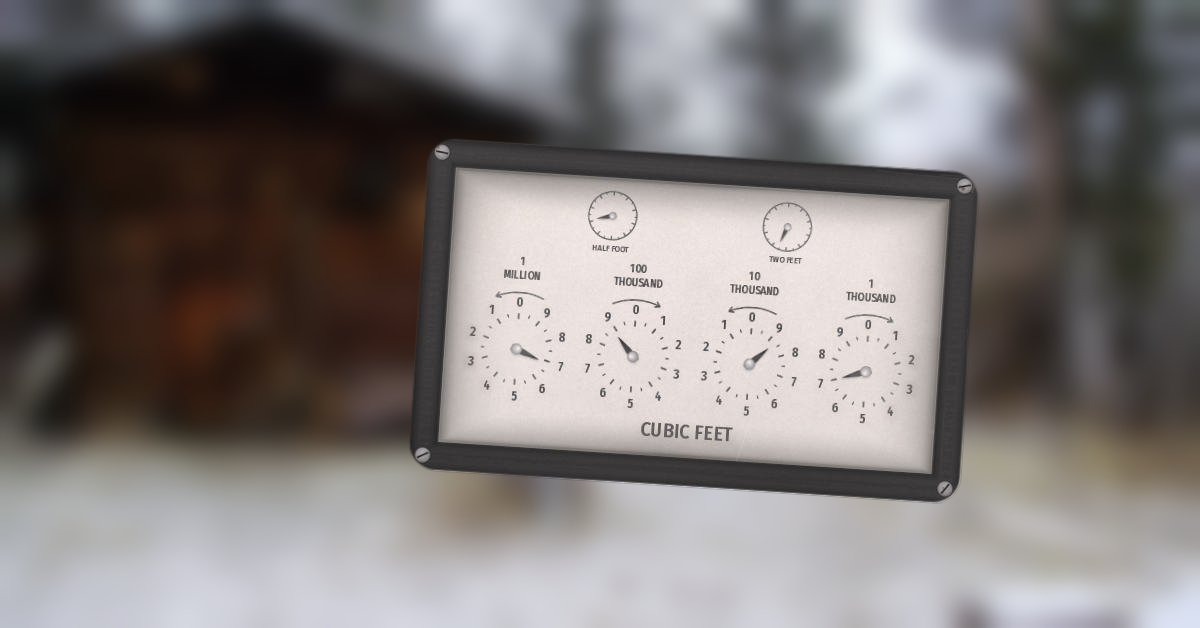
688700 ft³
